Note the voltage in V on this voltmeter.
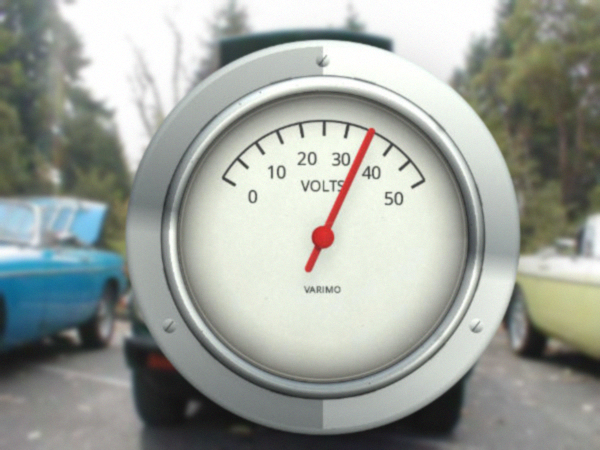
35 V
